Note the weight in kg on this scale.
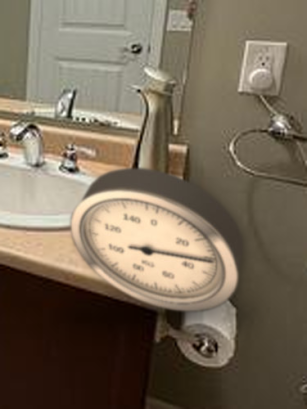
30 kg
